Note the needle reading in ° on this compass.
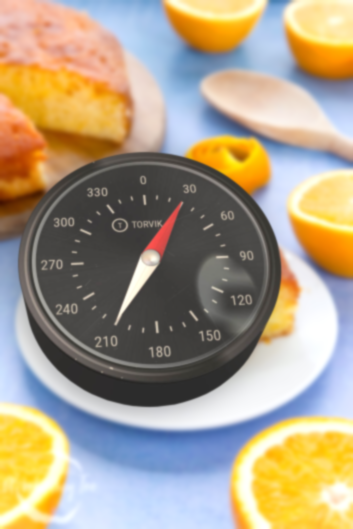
30 °
